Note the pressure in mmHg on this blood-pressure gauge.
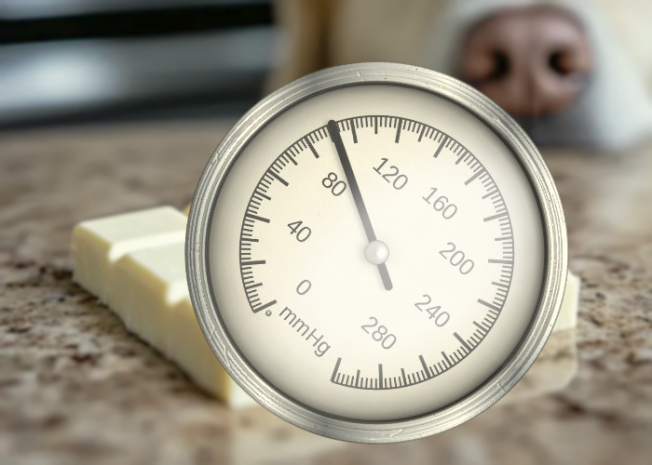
92 mmHg
